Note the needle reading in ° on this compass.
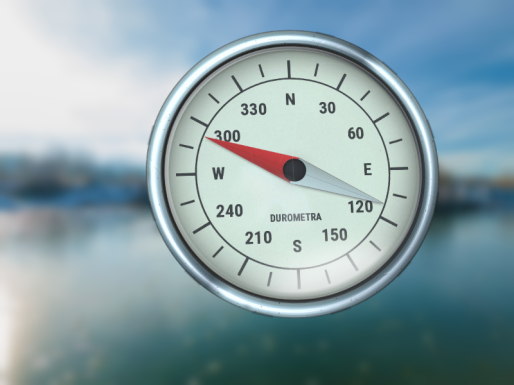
292.5 °
